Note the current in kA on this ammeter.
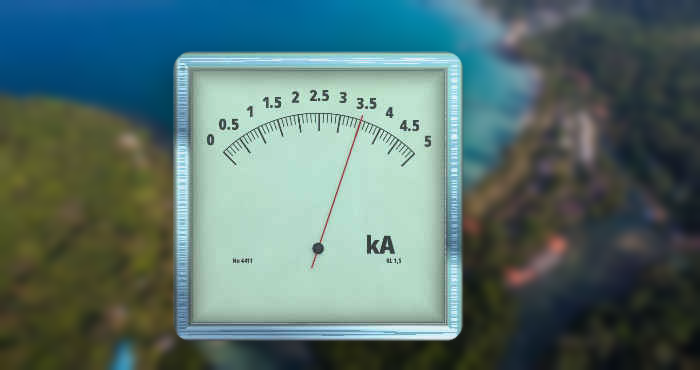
3.5 kA
